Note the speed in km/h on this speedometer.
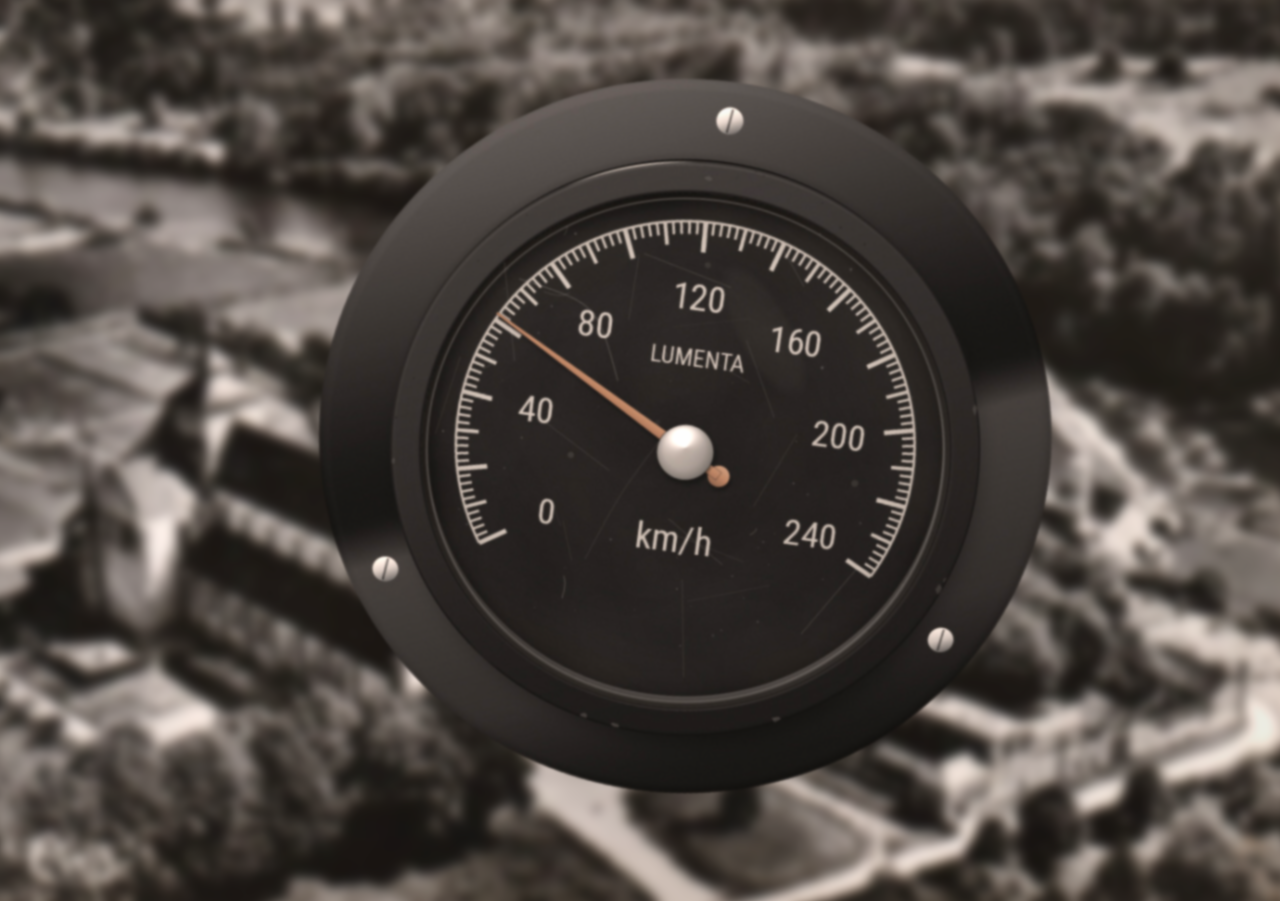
62 km/h
